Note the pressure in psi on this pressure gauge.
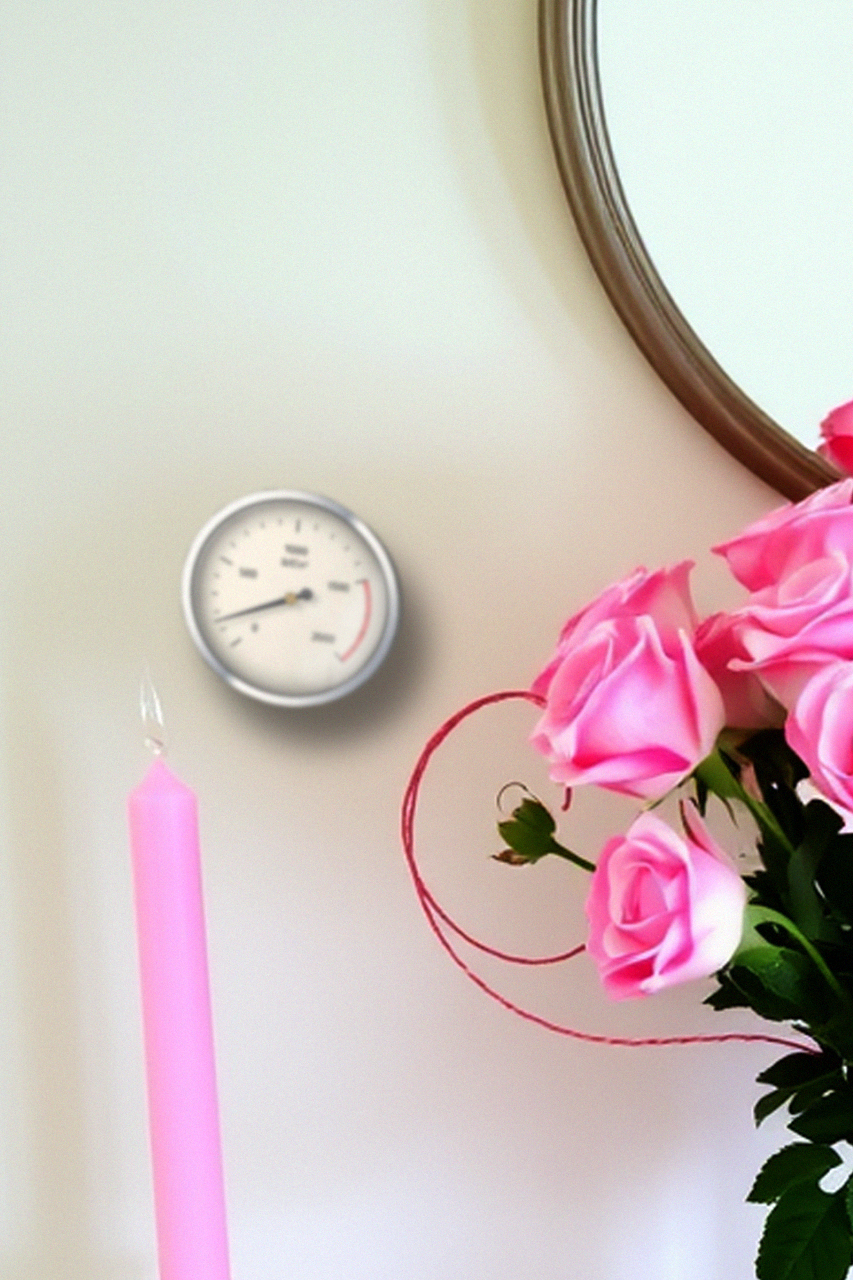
150 psi
